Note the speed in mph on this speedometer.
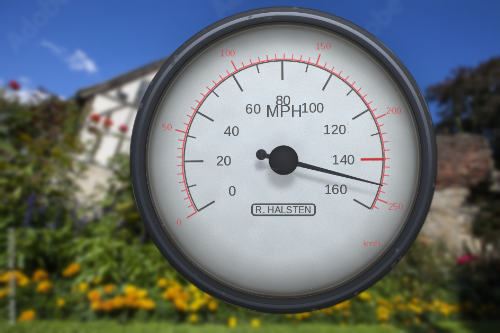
150 mph
